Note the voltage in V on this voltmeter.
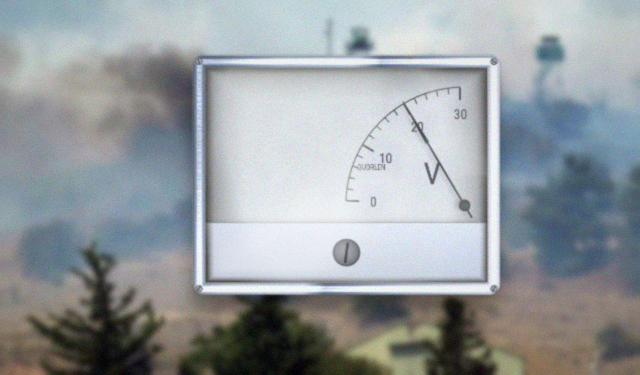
20 V
